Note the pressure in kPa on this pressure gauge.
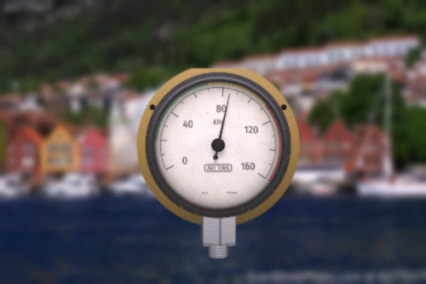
85 kPa
